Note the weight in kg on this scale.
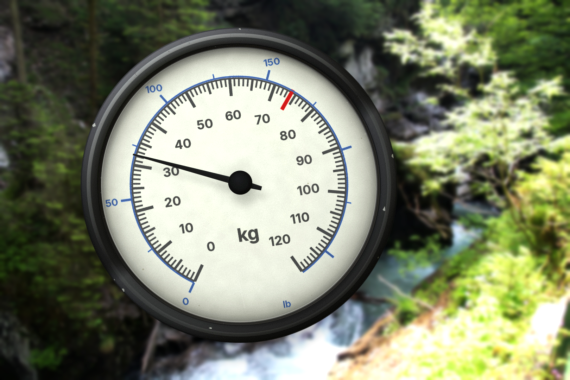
32 kg
